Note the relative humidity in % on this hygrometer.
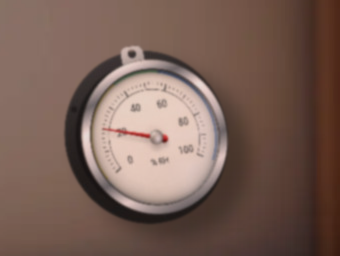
20 %
